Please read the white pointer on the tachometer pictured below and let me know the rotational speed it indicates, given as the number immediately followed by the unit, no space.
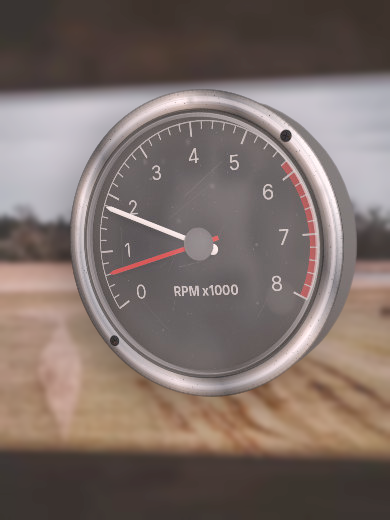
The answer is 1800rpm
